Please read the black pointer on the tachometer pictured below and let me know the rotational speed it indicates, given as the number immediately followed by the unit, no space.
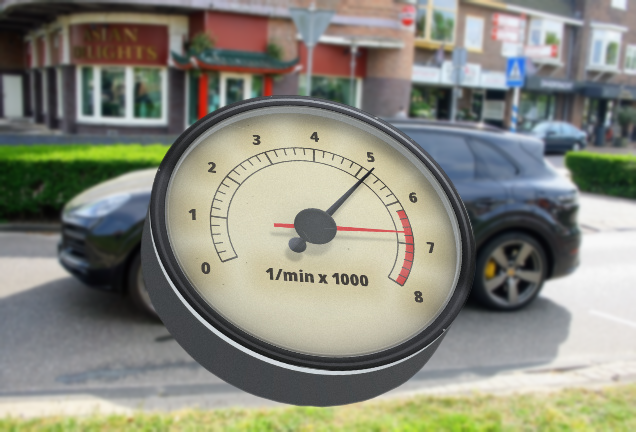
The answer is 5200rpm
